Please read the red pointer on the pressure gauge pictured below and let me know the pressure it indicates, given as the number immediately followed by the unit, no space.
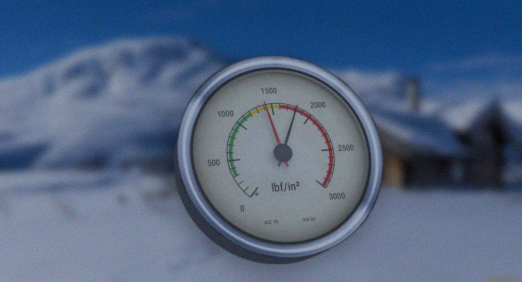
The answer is 1400psi
